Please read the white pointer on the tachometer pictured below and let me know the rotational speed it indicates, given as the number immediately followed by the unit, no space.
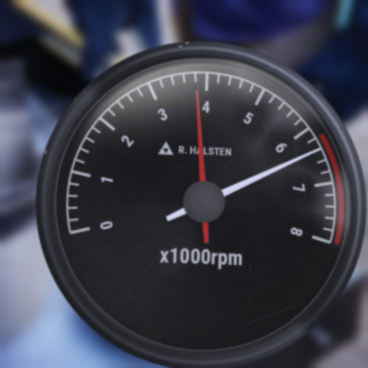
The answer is 6400rpm
